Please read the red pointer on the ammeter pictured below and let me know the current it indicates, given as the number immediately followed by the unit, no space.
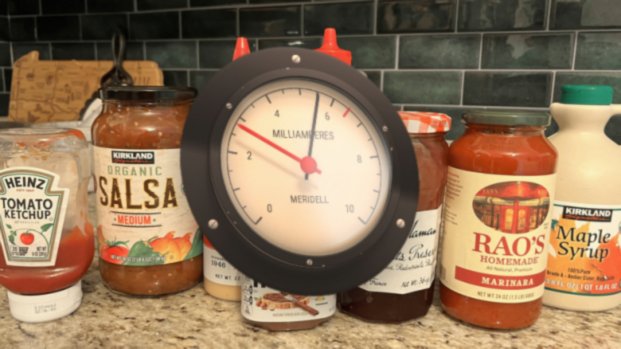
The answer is 2.75mA
